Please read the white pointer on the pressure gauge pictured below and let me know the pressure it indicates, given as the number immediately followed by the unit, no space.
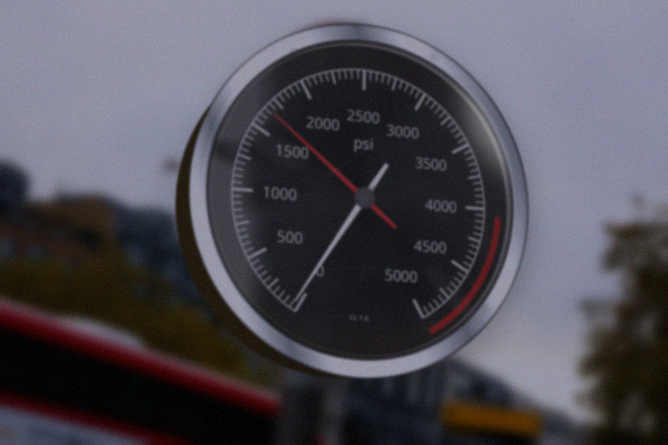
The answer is 50psi
